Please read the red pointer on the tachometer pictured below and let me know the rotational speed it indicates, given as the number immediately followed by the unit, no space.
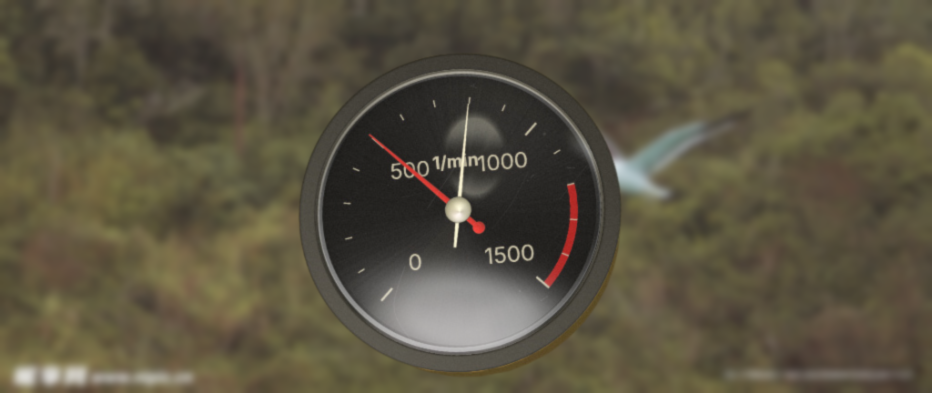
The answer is 500rpm
